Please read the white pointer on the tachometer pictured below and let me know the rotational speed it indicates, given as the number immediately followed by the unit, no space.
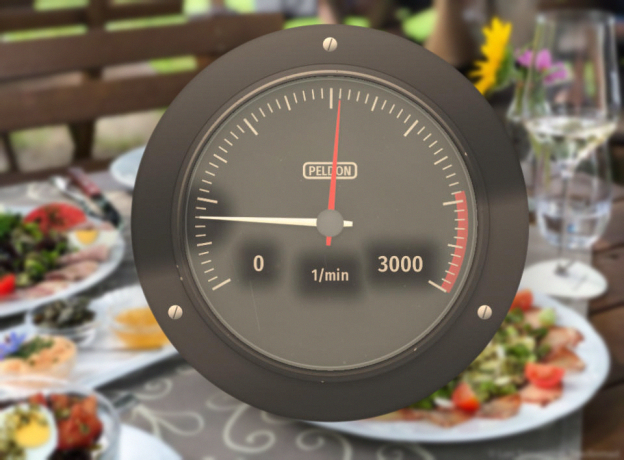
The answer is 400rpm
